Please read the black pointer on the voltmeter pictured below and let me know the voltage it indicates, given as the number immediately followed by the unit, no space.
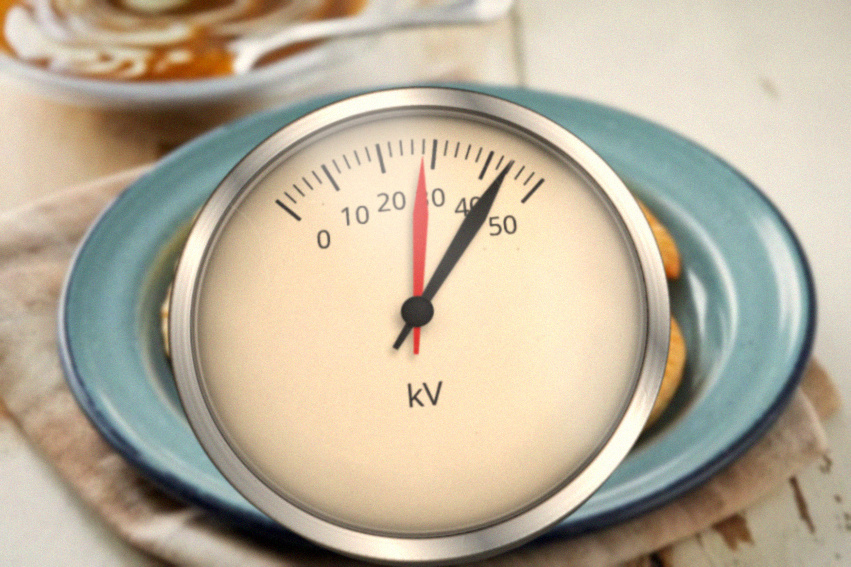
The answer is 44kV
